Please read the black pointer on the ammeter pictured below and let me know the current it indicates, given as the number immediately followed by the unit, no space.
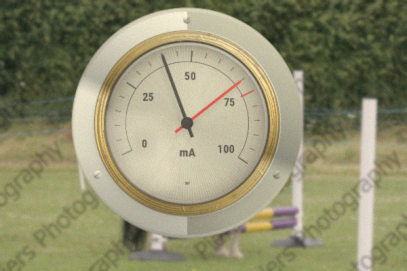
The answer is 40mA
